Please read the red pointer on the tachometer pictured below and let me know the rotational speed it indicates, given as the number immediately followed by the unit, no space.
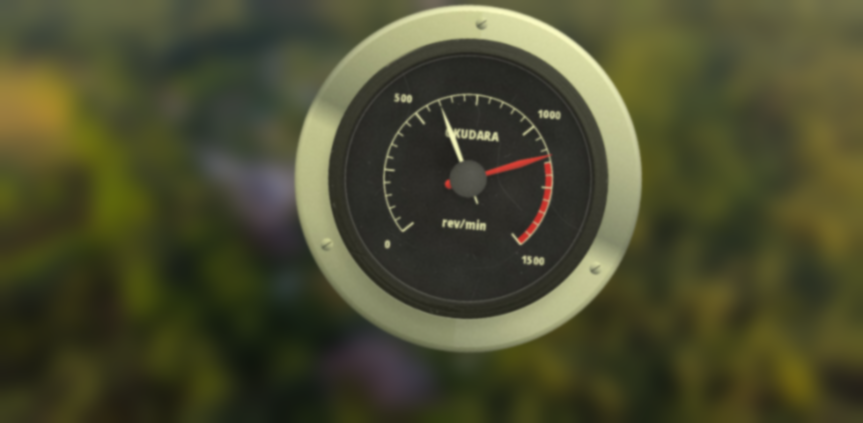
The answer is 1125rpm
